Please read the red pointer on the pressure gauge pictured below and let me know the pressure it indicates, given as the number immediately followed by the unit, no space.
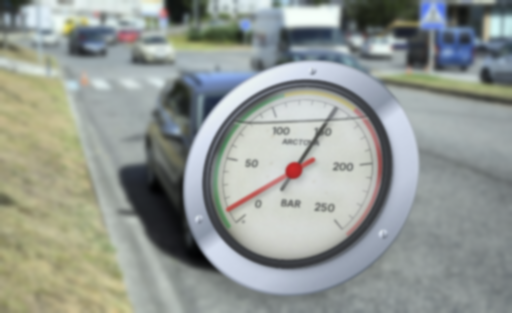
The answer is 10bar
